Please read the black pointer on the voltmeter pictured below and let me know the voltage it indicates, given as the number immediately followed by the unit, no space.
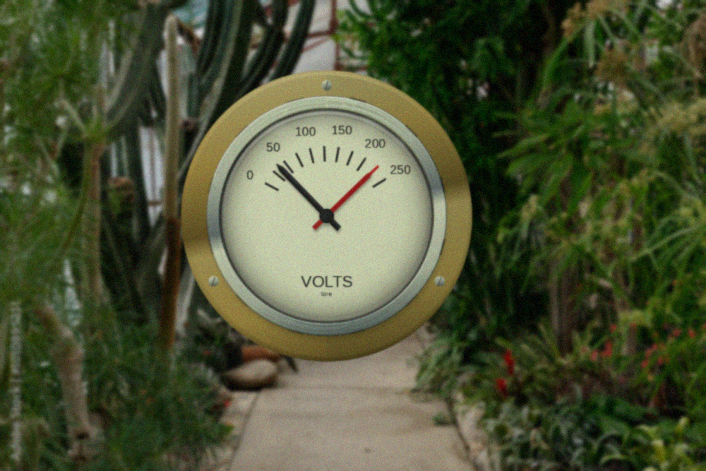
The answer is 37.5V
